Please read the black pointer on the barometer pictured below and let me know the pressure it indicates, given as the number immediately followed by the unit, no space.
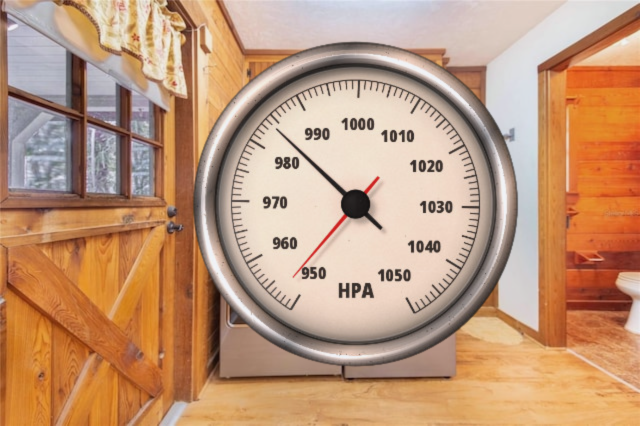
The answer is 984hPa
